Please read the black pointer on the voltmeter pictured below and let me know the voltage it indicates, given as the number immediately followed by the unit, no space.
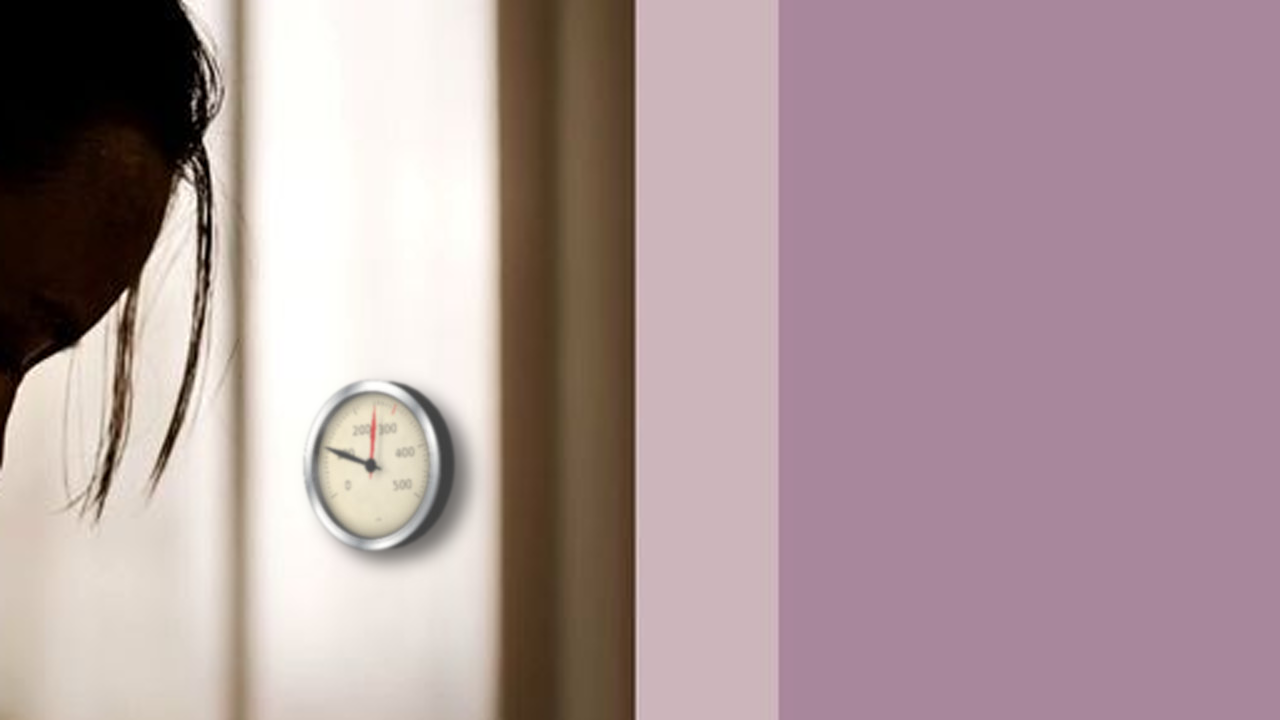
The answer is 100V
